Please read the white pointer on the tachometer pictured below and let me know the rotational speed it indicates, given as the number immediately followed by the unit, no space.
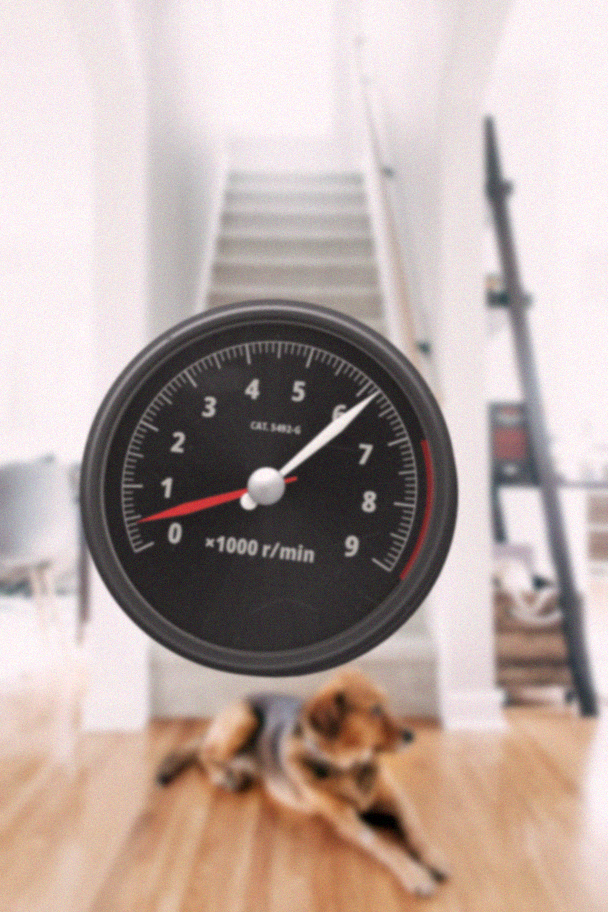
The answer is 6200rpm
